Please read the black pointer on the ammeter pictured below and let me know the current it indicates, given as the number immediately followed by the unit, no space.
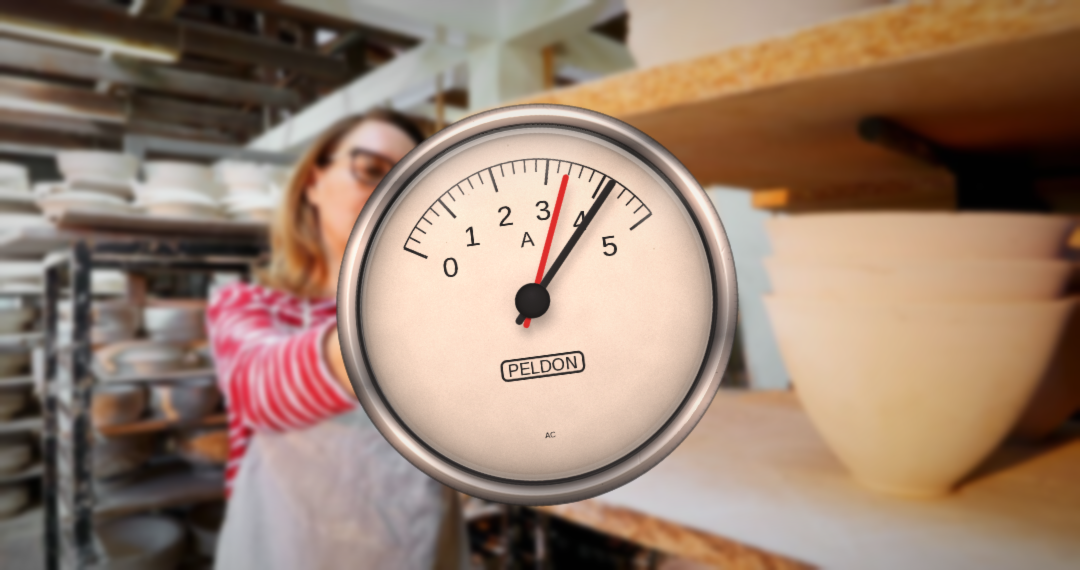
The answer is 4.2A
